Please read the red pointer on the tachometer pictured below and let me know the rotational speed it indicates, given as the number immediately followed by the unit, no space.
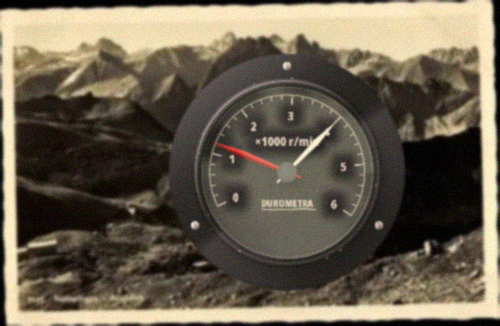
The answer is 1200rpm
